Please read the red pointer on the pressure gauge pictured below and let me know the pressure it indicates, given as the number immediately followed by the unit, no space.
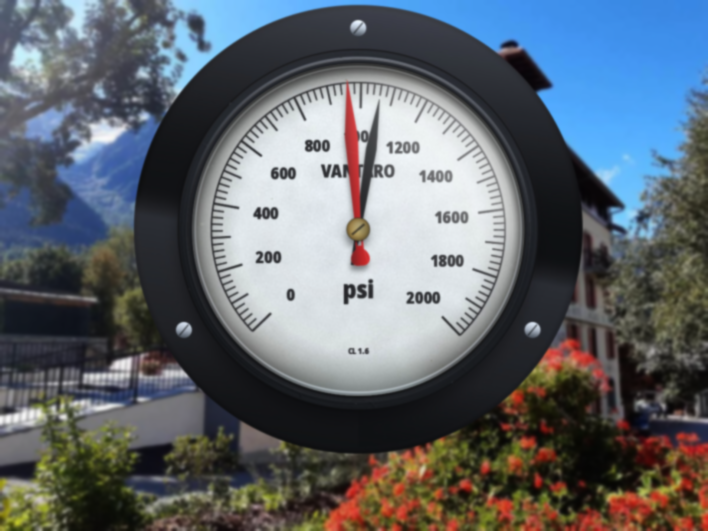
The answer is 960psi
